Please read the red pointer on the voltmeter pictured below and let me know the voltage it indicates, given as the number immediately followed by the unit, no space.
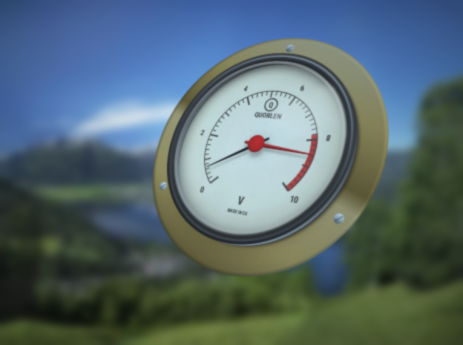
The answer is 8.6V
